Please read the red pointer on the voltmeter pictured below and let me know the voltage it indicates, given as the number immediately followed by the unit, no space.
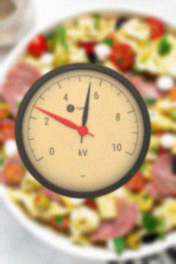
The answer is 2.5kV
